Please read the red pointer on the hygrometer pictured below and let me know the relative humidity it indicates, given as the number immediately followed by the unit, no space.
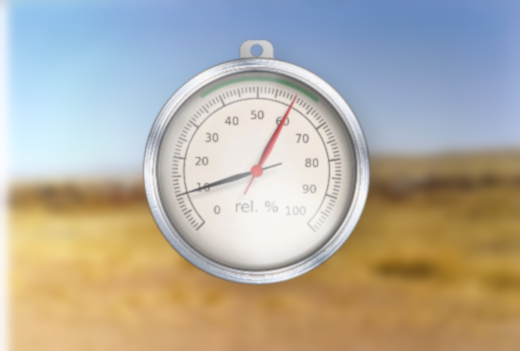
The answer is 60%
